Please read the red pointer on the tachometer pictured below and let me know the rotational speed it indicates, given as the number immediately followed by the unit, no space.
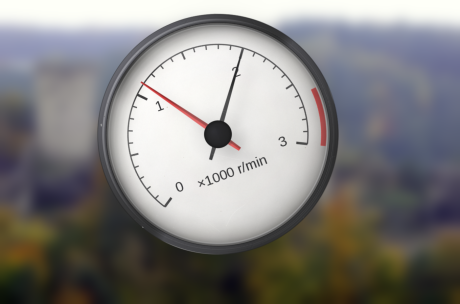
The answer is 1100rpm
